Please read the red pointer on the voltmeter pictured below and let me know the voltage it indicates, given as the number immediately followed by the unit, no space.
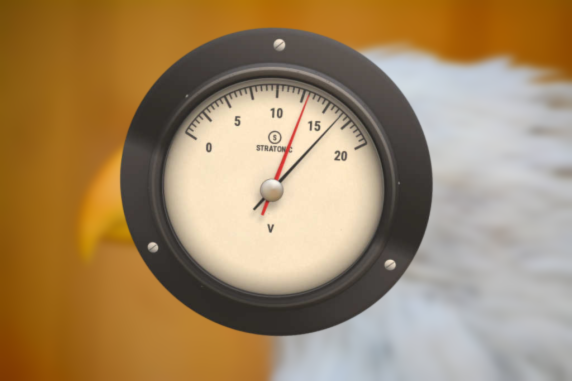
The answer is 13V
